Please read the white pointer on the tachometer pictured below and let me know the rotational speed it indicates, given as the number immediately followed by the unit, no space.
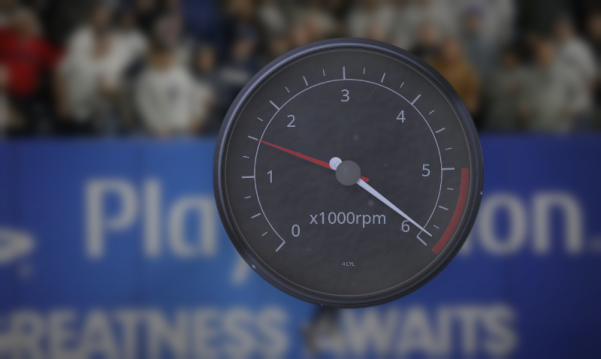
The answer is 5875rpm
